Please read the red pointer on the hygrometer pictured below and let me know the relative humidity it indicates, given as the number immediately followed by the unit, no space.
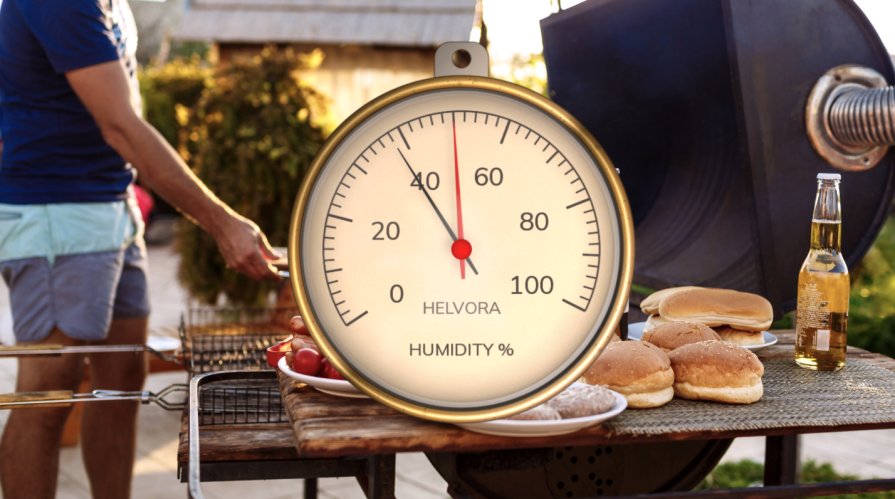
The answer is 50%
